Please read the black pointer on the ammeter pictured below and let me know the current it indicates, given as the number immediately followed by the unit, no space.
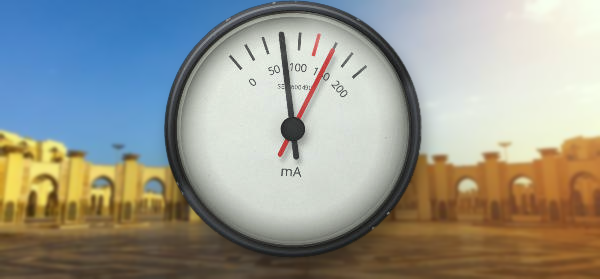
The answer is 75mA
